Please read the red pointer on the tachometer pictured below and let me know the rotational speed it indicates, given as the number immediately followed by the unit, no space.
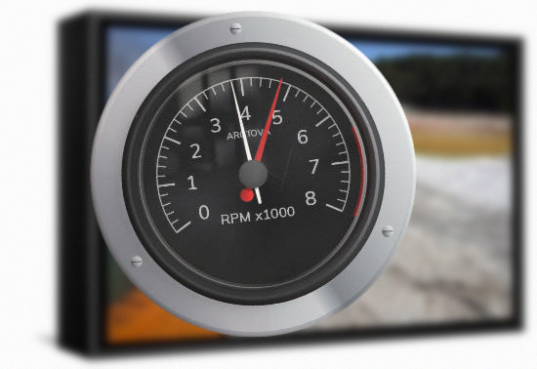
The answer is 4800rpm
